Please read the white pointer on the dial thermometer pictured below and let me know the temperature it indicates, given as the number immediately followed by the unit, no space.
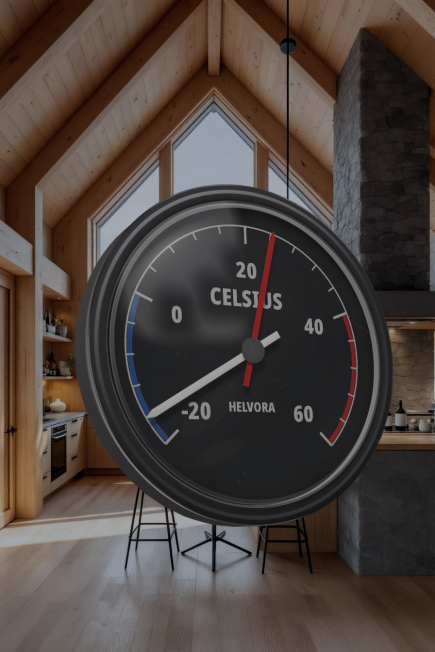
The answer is -16°C
